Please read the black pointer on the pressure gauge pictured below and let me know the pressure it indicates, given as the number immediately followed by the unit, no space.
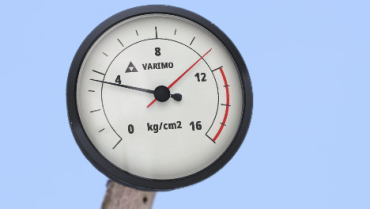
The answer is 3.5kg/cm²
